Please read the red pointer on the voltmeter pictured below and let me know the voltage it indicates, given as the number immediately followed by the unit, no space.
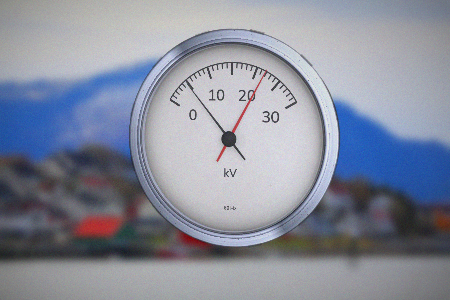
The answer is 22kV
